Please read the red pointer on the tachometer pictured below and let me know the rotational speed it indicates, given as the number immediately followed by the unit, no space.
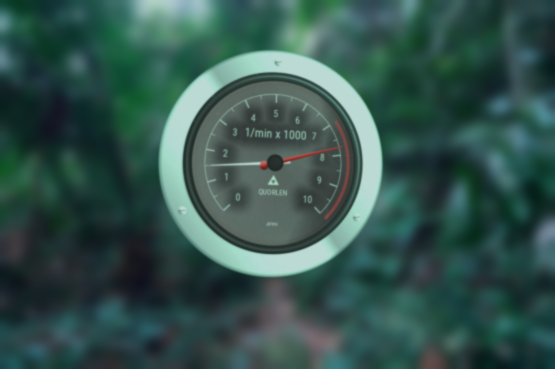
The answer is 7750rpm
